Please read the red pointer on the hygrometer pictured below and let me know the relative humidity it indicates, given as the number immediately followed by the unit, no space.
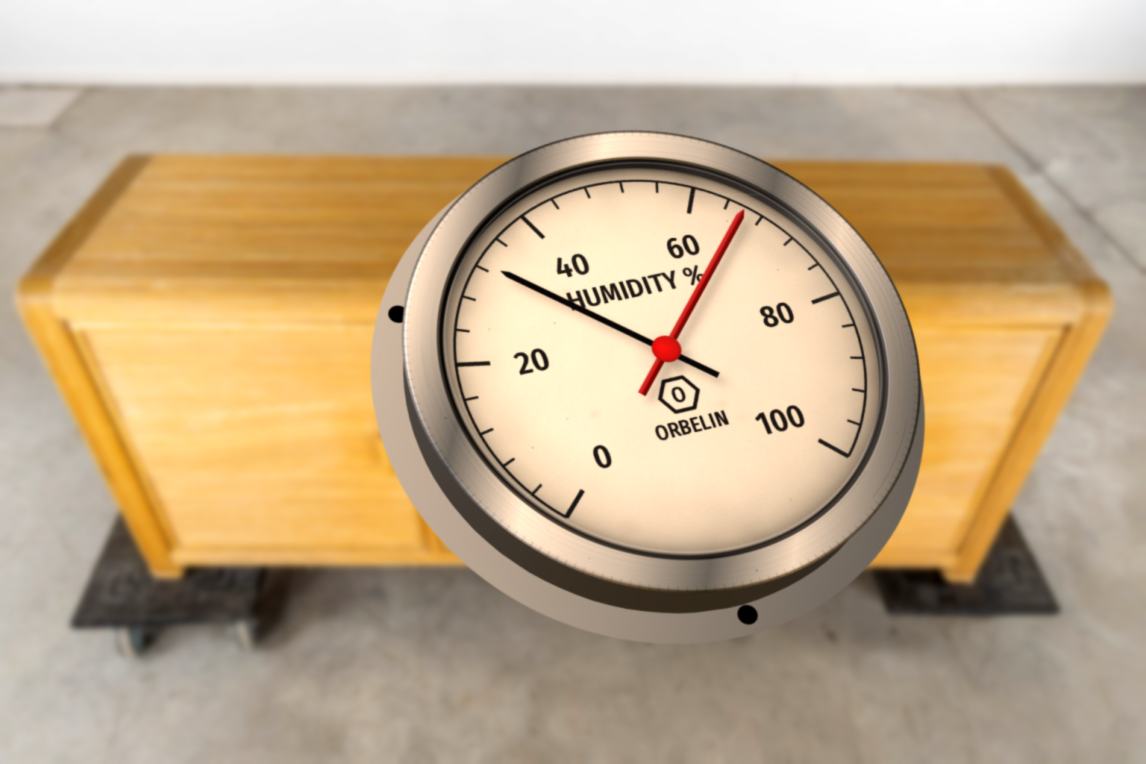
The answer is 66%
